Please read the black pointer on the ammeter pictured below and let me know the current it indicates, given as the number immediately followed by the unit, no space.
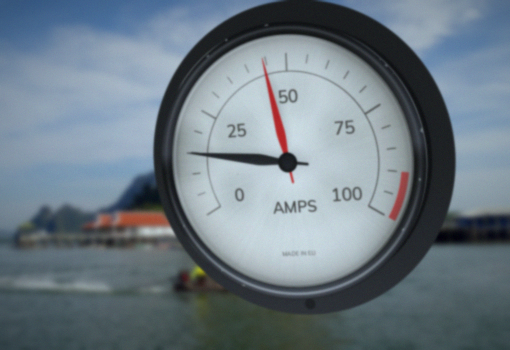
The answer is 15A
